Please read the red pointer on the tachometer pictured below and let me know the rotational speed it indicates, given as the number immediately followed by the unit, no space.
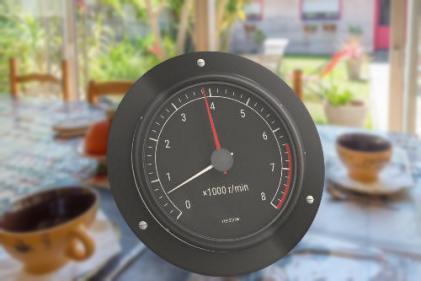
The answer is 3800rpm
